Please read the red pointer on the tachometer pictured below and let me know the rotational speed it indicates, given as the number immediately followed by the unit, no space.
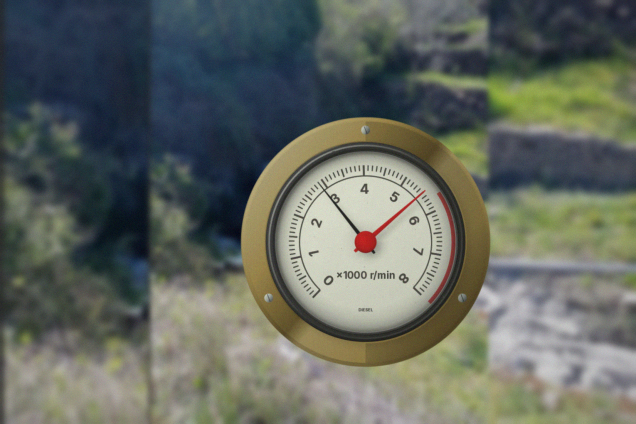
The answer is 5500rpm
